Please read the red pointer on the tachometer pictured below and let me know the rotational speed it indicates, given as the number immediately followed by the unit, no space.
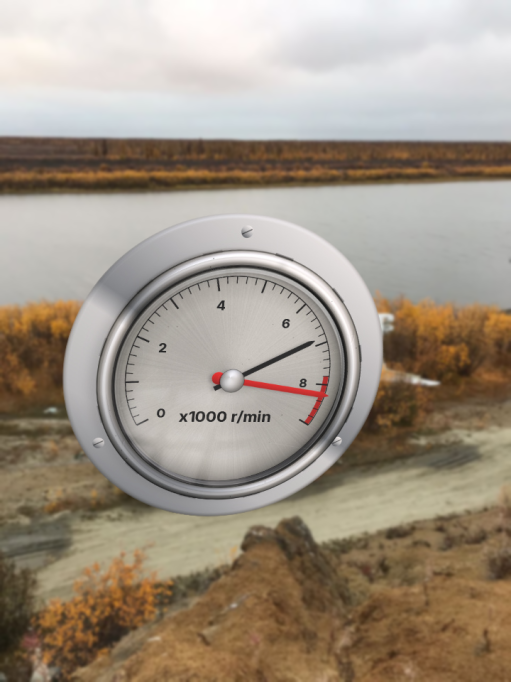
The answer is 8200rpm
